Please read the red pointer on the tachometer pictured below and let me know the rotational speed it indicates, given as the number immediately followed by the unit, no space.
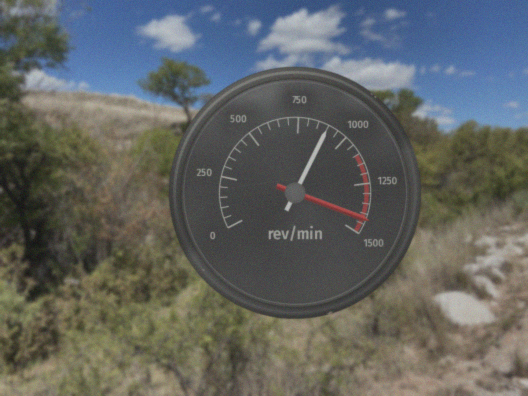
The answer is 1425rpm
